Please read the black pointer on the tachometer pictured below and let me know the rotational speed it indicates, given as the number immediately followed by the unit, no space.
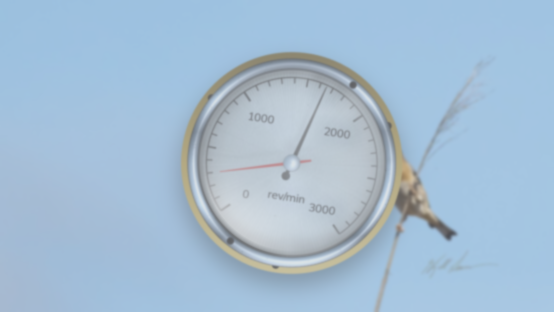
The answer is 1650rpm
